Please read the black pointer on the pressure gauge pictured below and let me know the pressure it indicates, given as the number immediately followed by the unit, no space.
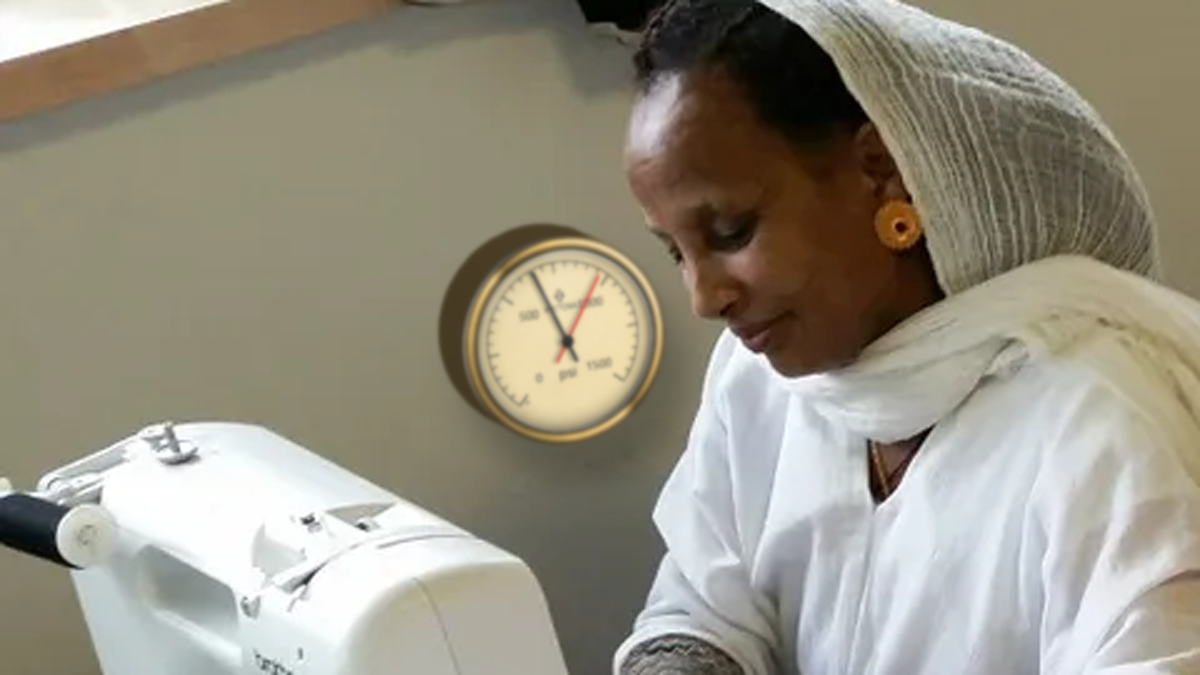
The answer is 650psi
